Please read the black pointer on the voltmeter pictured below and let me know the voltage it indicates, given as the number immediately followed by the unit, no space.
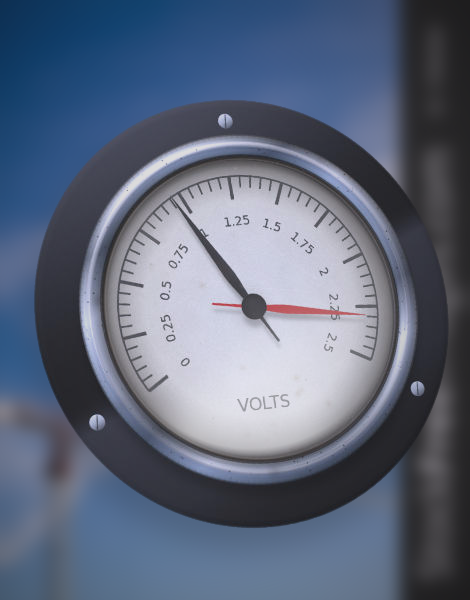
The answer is 0.95V
